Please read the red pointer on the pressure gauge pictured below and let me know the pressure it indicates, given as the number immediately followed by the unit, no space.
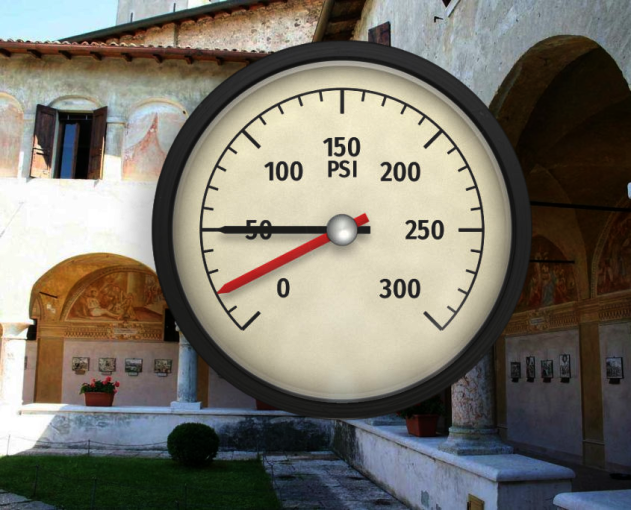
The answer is 20psi
